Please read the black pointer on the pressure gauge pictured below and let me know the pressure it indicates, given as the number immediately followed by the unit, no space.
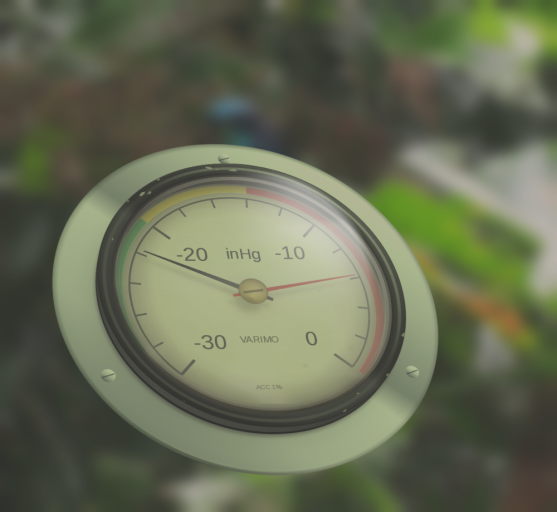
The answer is -22inHg
